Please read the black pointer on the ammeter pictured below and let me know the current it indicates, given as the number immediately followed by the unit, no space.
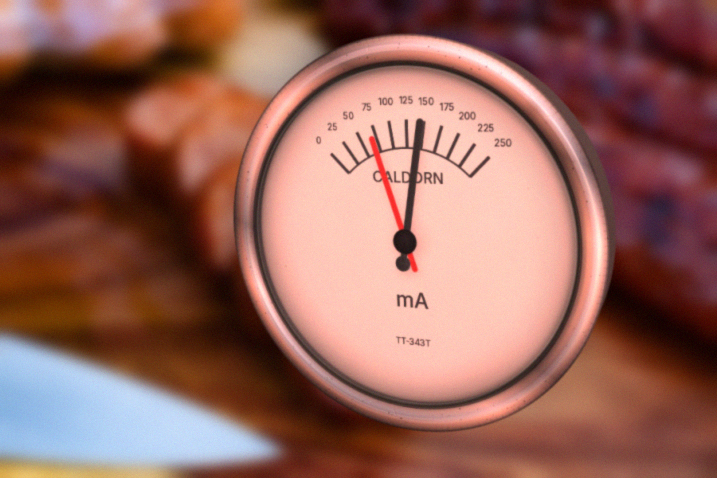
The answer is 150mA
